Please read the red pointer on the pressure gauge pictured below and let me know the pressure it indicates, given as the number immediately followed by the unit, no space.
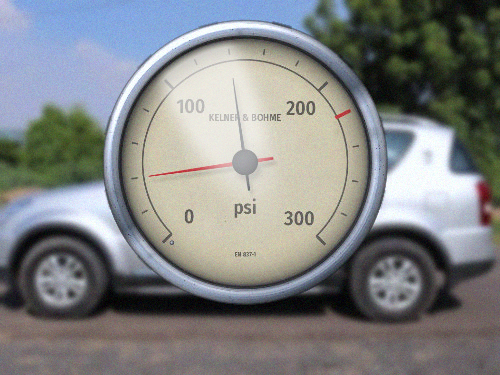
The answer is 40psi
